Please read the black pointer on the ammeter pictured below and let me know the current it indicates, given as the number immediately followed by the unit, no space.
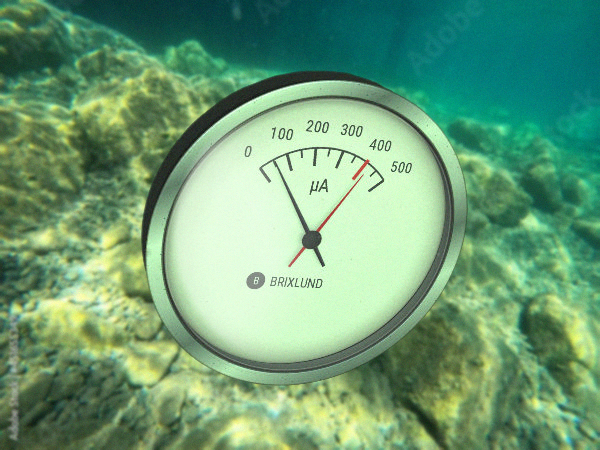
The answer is 50µA
